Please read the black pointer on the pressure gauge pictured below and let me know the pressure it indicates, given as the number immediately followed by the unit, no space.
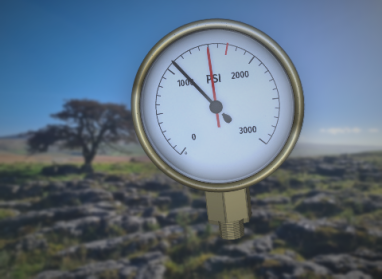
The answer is 1100psi
